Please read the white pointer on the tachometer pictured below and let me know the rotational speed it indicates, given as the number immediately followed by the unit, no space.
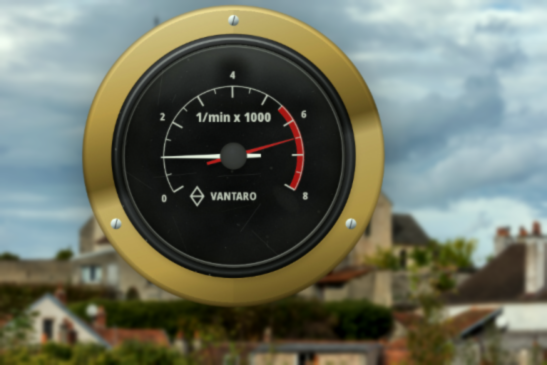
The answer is 1000rpm
